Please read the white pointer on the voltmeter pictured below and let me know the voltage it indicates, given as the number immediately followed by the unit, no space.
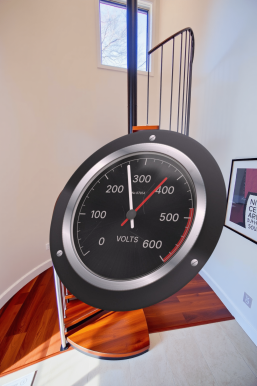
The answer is 260V
